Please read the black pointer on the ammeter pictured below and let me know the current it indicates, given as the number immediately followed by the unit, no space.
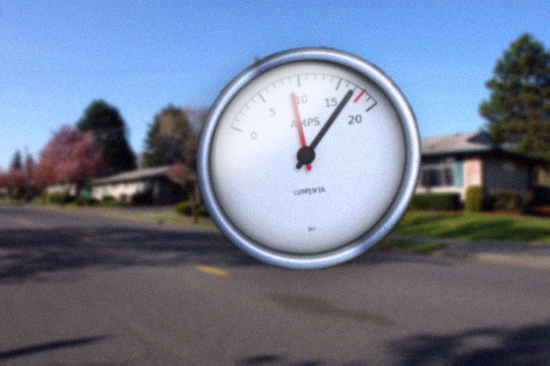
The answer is 17A
